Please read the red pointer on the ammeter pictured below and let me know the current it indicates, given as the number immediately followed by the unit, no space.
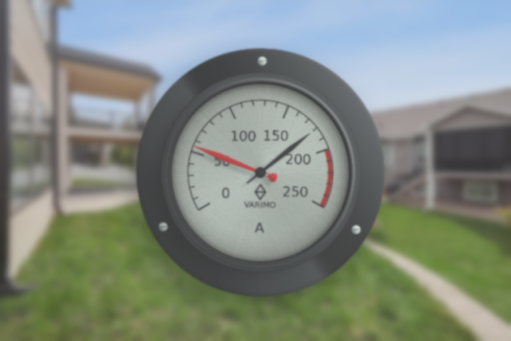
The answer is 55A
